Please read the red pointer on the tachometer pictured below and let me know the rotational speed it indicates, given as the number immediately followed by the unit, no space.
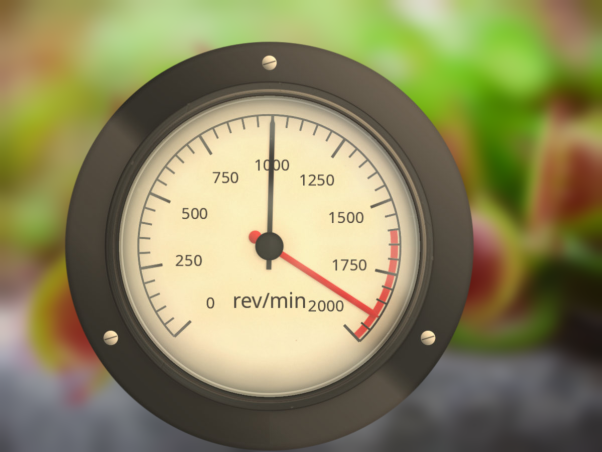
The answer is 1900rpm
